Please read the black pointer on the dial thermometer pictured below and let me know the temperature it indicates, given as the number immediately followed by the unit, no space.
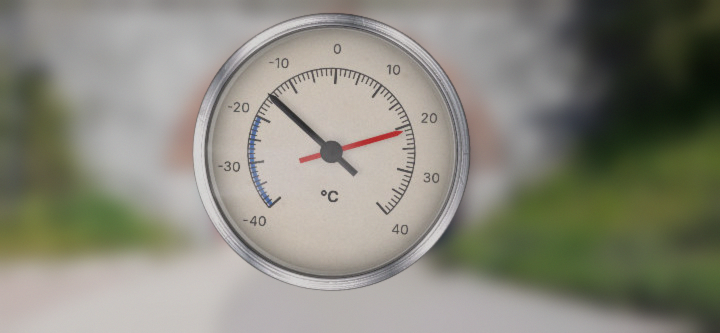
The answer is -15°C
